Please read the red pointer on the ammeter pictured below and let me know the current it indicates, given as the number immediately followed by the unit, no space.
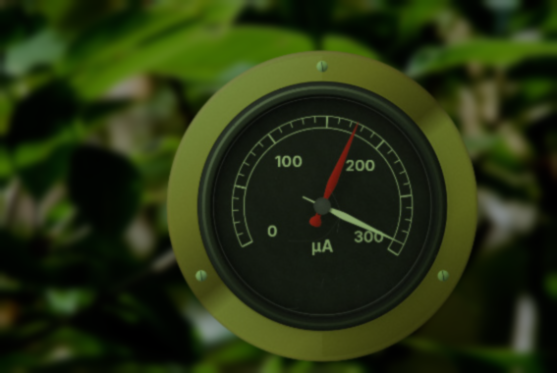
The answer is 175µA
